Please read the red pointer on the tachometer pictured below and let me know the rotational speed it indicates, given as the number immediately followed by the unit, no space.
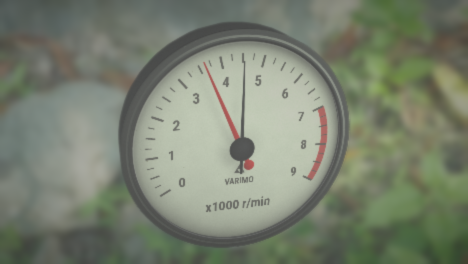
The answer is 3625rpm
